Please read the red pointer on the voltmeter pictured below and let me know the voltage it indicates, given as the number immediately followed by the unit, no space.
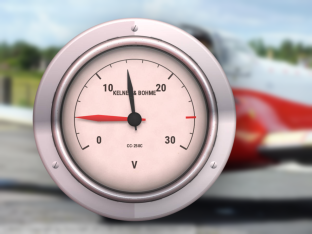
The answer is 4V
